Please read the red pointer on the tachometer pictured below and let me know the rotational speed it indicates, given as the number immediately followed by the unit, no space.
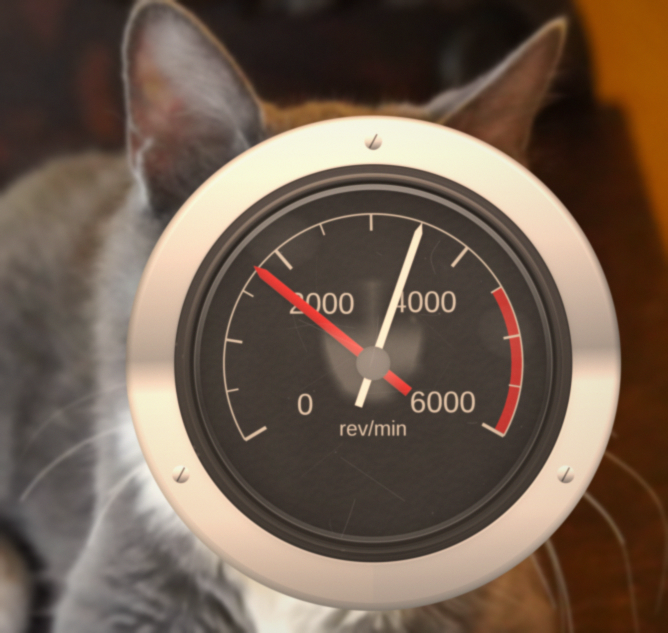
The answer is 1750rpm
